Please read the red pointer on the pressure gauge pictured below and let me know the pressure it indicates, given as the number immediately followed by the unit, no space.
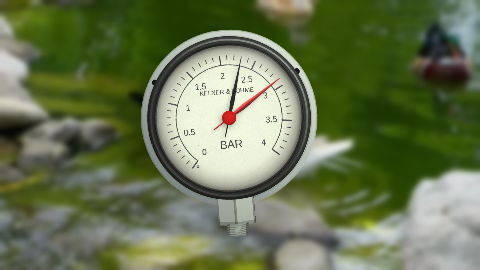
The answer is 2.9bar
